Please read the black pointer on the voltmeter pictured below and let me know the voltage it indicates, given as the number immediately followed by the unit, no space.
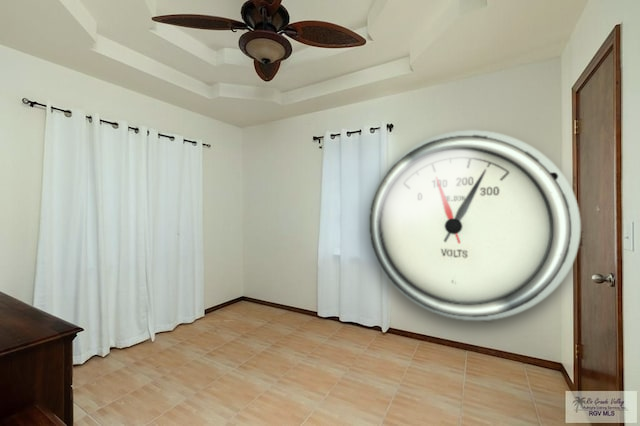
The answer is 250V
